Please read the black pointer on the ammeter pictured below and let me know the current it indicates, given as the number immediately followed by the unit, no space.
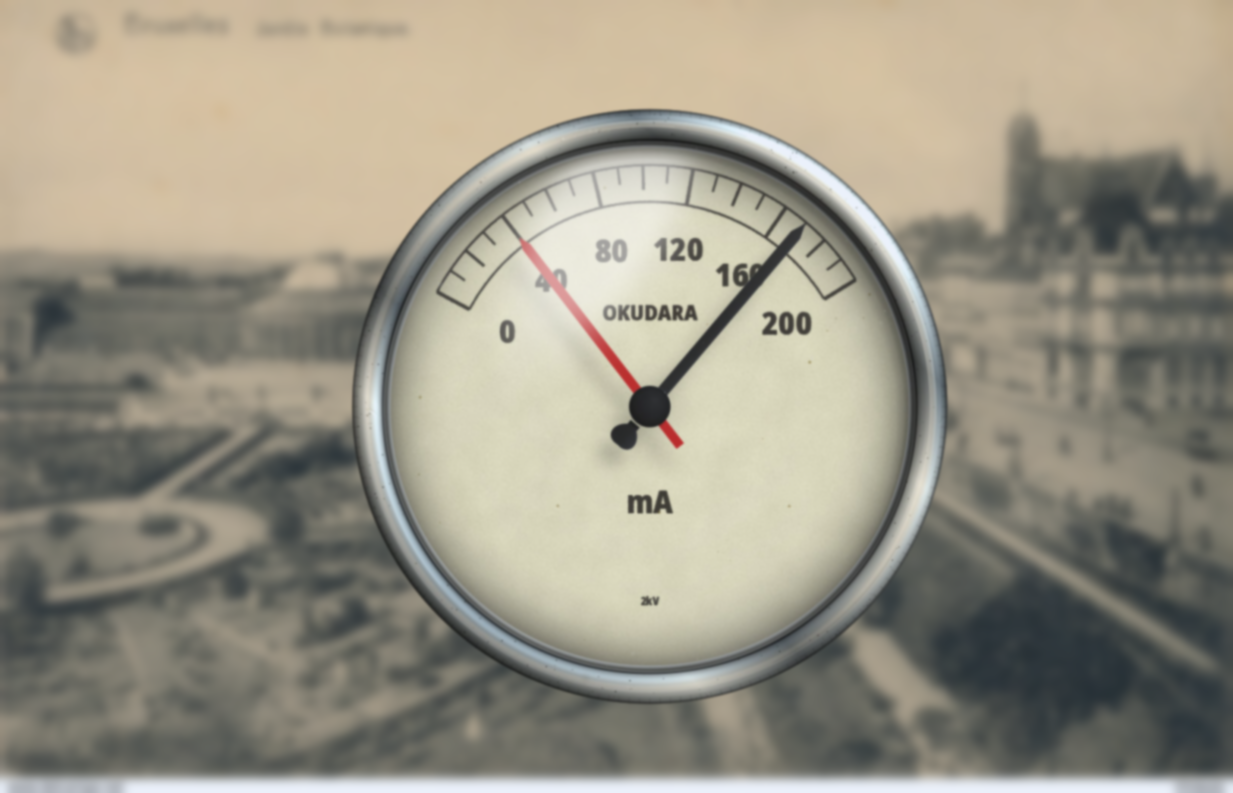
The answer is 170mA
